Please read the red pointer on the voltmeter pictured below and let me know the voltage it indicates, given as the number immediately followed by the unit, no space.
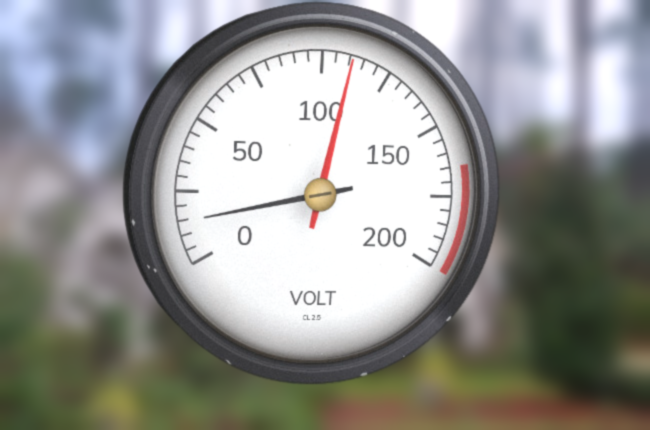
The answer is 110V
